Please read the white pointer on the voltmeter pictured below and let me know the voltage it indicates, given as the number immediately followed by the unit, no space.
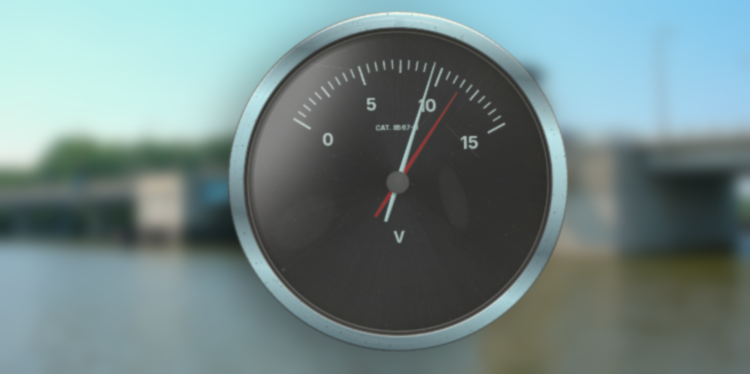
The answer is 9.5V
